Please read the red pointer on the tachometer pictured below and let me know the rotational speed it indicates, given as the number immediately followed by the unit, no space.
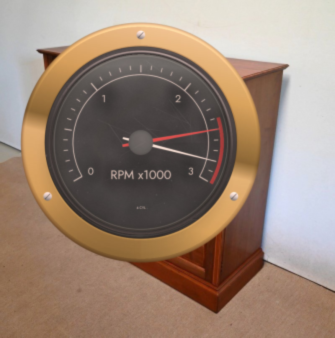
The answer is 2500rpm
